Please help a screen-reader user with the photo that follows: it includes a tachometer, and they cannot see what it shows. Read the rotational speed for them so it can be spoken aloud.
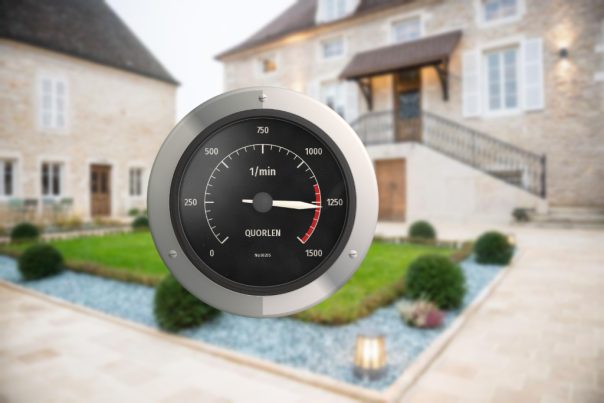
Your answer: 1275 rpm
